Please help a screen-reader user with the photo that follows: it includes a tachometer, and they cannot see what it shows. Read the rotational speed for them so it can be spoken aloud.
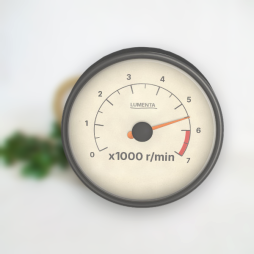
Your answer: 5500 rpm
